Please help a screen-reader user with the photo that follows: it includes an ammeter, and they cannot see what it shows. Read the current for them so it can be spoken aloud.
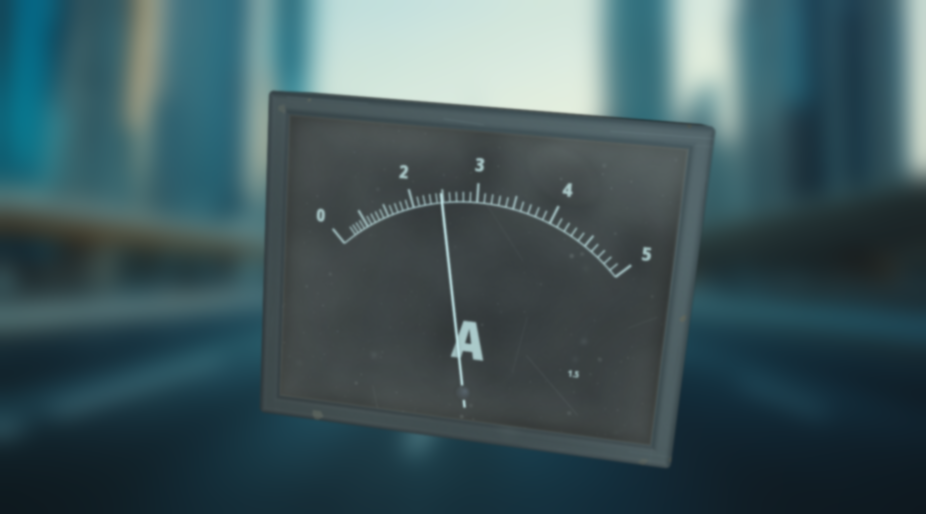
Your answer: 2.5 A
